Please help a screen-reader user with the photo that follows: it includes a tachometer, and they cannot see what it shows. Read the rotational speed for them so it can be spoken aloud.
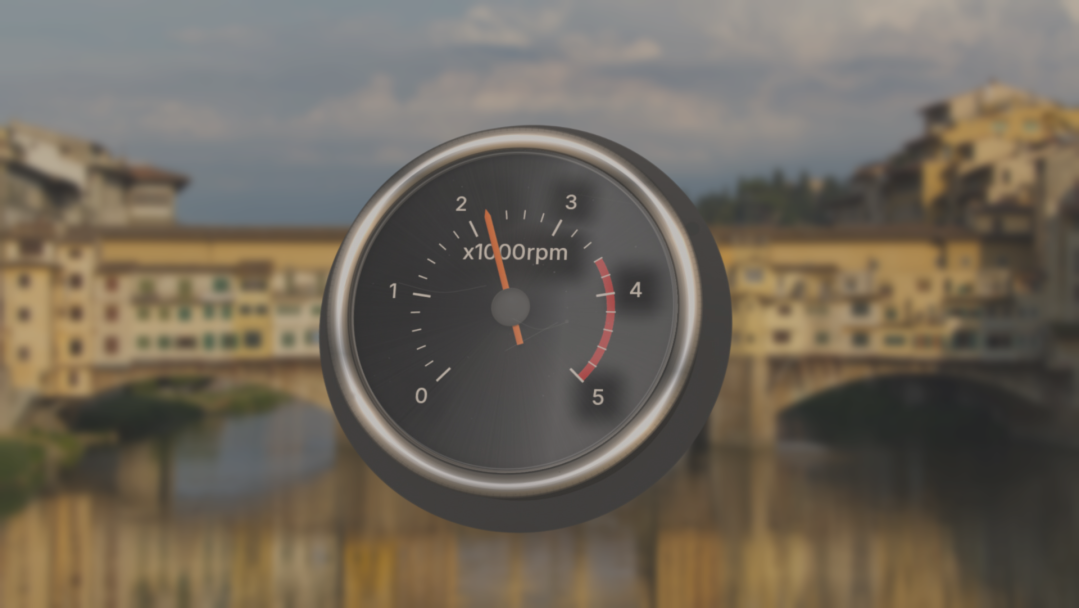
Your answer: 2200 rpm
